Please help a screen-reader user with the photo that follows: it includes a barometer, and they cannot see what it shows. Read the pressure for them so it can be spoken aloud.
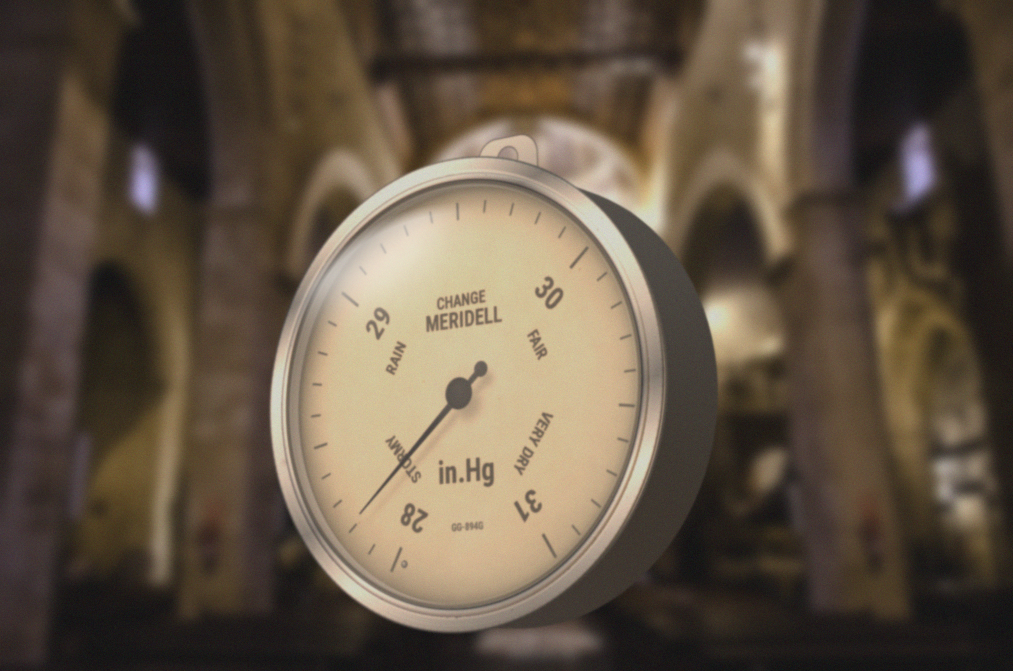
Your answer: 28.2 inHg
